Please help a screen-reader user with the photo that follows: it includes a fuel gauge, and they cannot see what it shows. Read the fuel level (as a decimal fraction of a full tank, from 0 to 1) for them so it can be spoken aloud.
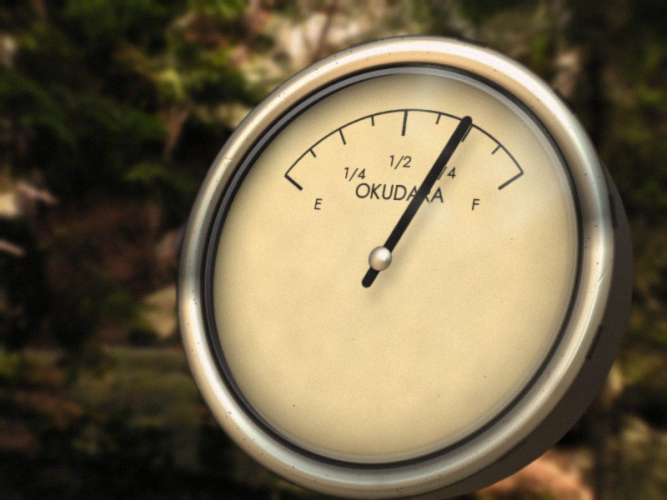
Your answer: 0.75
